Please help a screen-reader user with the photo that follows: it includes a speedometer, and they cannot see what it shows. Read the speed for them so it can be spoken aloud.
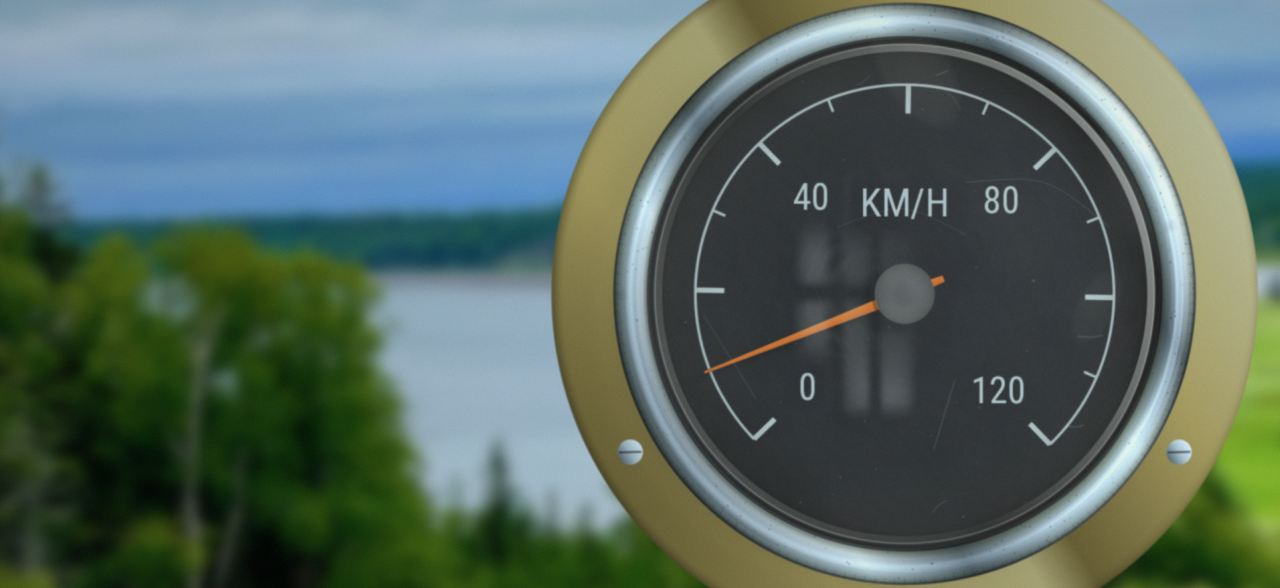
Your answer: 10 km/h
